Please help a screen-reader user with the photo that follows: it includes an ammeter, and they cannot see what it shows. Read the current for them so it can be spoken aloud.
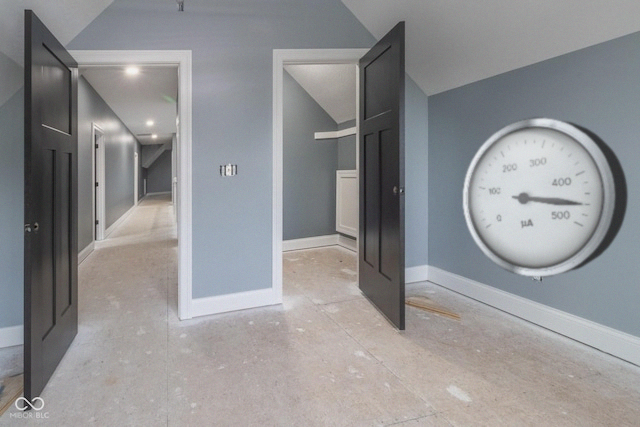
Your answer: 460 µA
